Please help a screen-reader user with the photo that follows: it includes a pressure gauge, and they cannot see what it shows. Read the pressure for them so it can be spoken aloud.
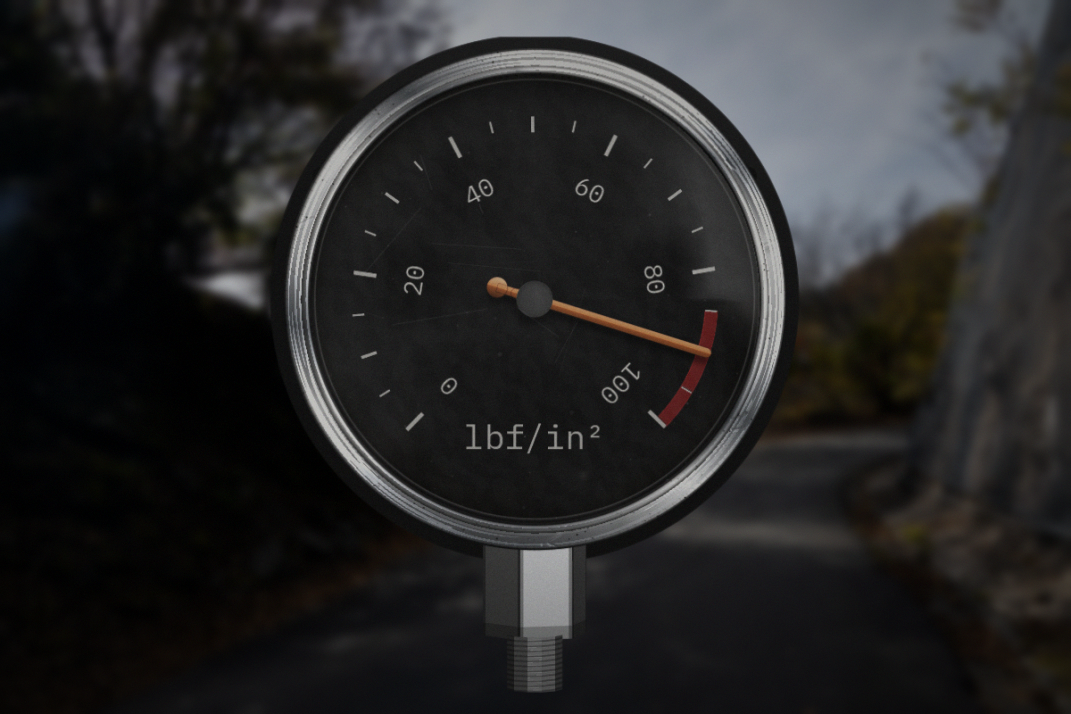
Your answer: 90 psi
